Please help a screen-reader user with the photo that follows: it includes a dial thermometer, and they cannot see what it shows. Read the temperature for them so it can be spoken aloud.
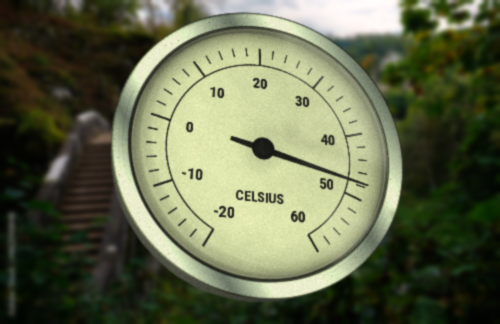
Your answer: 48 °C
